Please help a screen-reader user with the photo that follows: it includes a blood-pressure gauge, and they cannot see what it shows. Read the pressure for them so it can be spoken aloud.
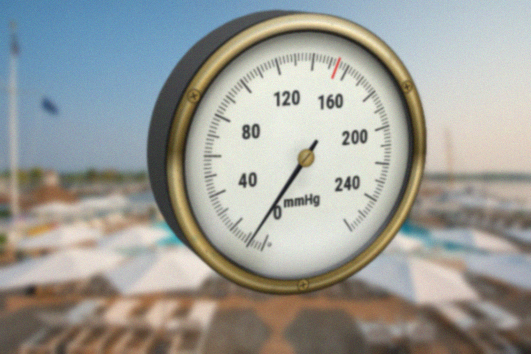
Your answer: 10 mmHg
